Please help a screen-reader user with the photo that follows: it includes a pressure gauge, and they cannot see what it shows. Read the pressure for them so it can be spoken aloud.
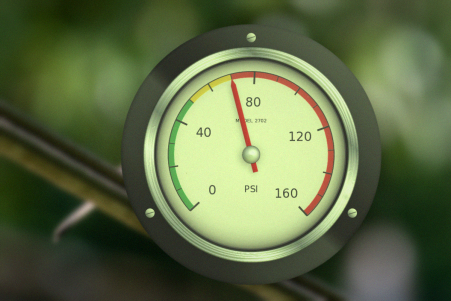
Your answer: 70 psi
